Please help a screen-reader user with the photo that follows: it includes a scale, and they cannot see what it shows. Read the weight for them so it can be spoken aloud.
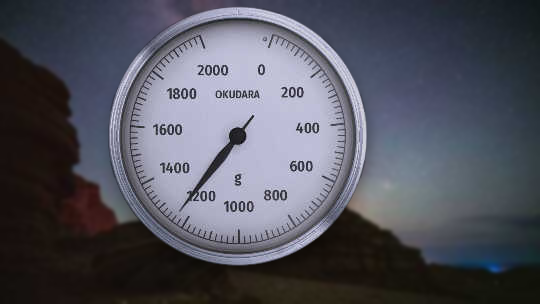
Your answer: 1240 g
